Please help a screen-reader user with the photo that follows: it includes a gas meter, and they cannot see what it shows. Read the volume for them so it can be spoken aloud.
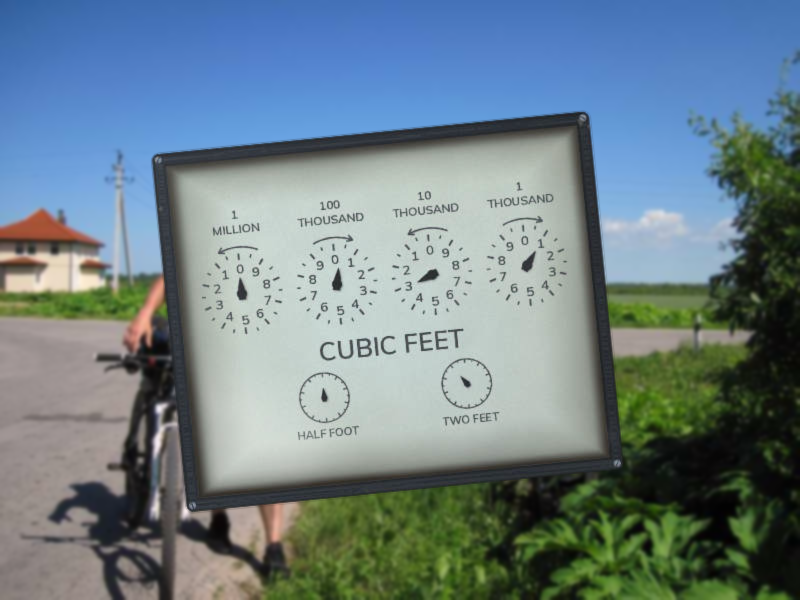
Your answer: 3100 ft³
